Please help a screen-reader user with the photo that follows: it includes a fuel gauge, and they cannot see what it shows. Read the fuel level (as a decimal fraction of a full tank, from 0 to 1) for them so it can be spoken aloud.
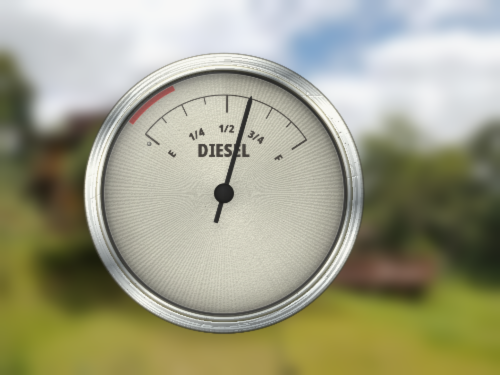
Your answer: 0.625
